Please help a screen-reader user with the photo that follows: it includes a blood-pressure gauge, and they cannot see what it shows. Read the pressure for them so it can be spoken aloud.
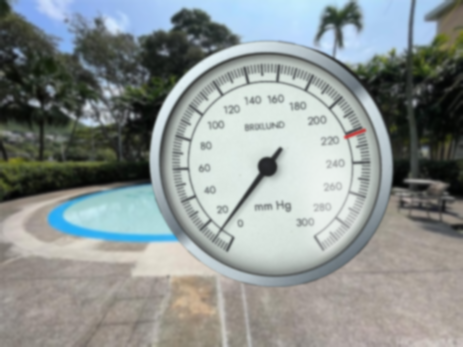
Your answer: 10 mmHg
